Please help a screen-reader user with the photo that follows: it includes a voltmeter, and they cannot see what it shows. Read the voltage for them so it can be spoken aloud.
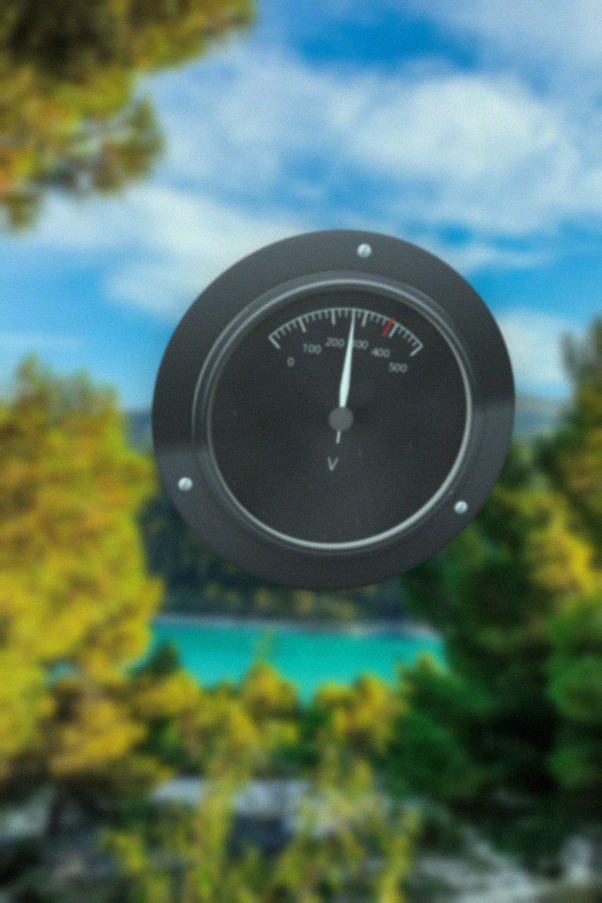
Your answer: 260 V
